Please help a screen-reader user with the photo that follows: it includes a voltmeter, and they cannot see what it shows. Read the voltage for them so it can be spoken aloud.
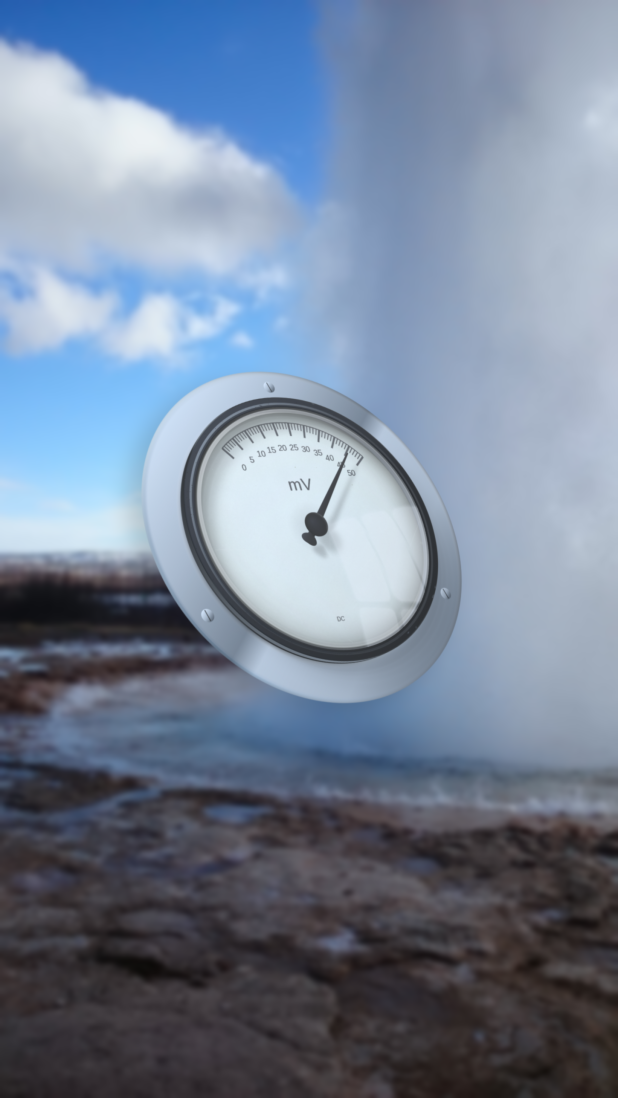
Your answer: 45 mV
